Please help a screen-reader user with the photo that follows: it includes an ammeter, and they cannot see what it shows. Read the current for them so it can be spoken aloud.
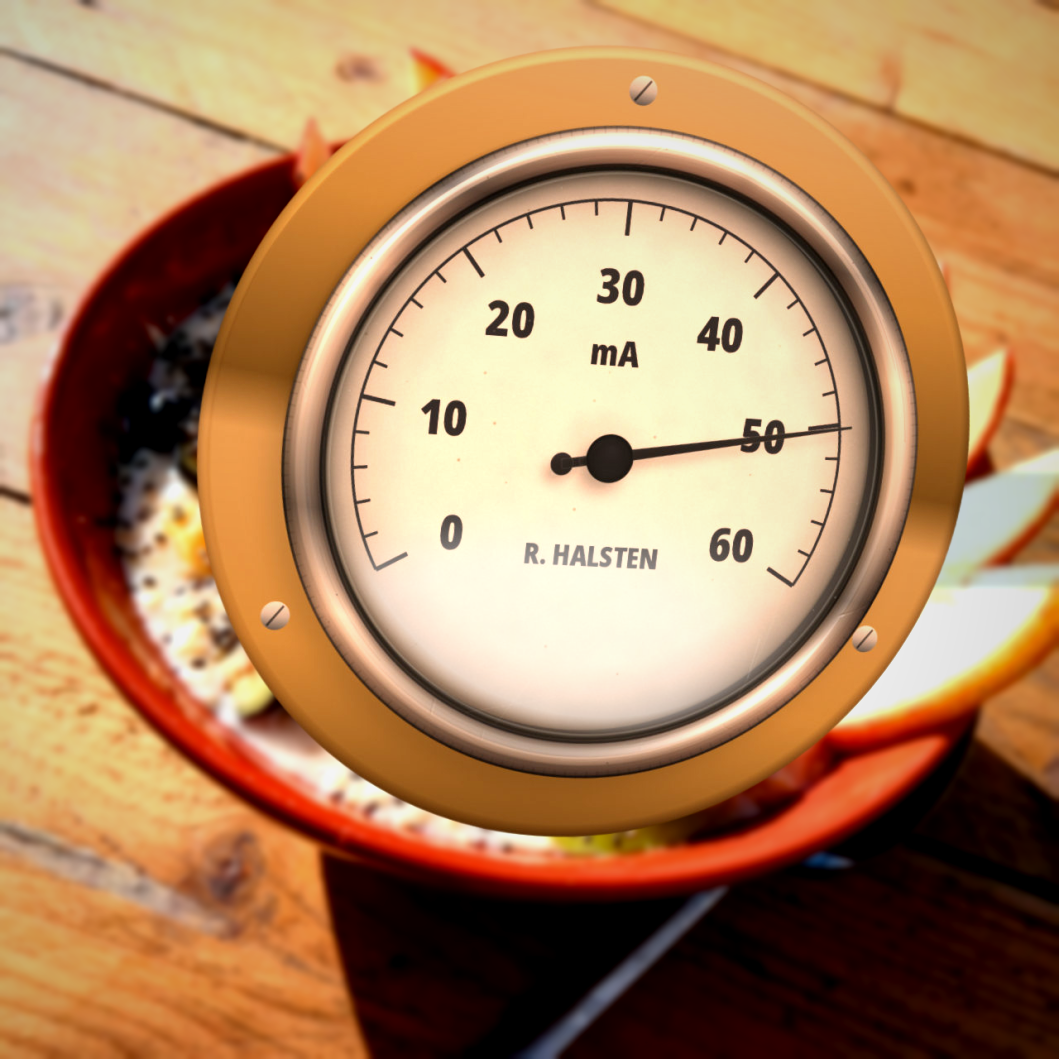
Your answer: 50 mA
